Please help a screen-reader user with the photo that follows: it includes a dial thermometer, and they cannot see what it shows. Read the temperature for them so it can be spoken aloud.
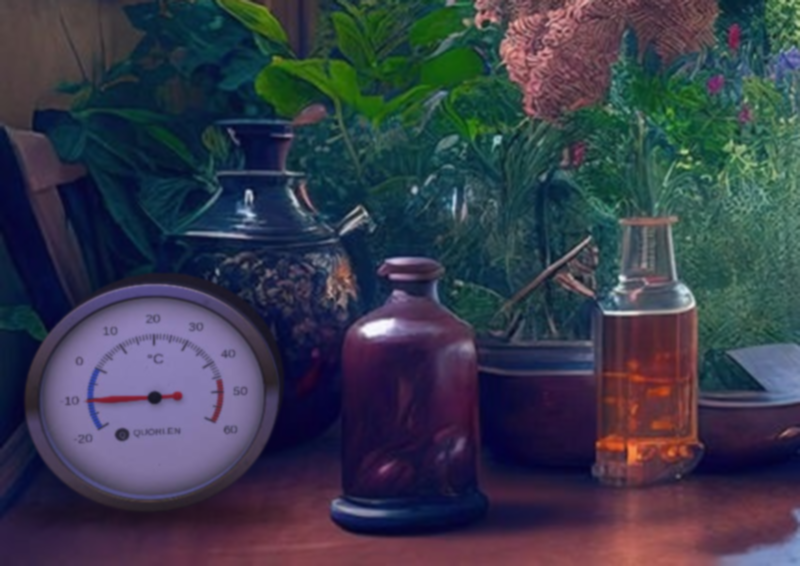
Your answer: -10 °C
